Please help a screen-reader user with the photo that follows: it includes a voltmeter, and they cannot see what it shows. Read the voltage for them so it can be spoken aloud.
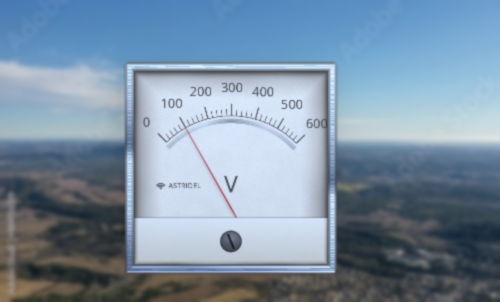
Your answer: 100 V
